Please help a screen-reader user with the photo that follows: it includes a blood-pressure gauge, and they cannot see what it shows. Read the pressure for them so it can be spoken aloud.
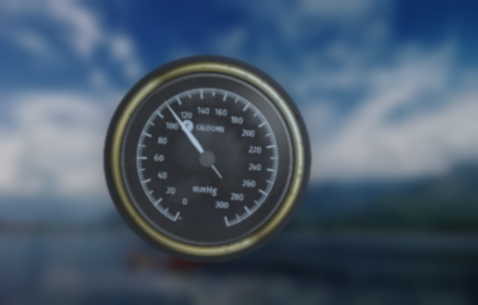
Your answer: 110 mmHg
